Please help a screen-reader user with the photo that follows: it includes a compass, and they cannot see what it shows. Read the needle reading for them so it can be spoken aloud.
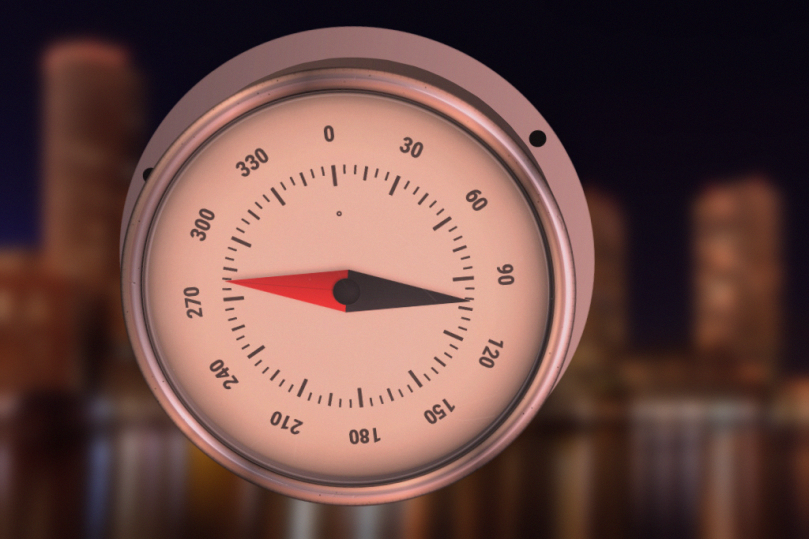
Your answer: 280 °
